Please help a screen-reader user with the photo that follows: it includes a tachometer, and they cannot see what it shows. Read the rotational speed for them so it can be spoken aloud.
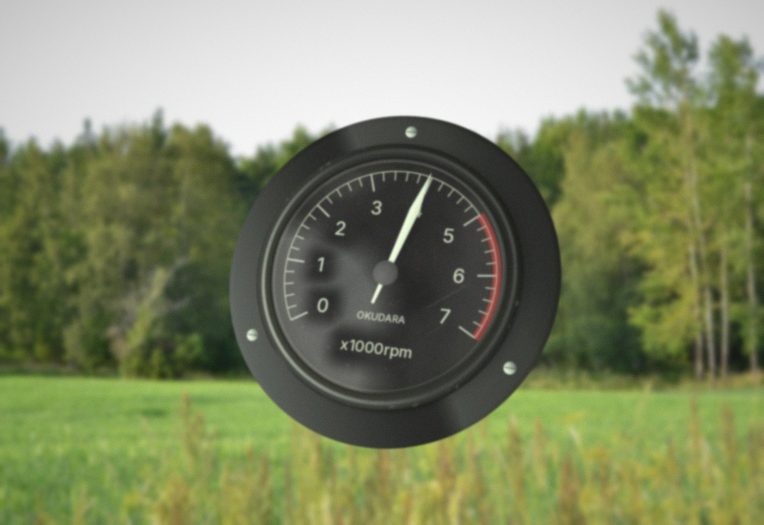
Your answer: 4000 rpm
